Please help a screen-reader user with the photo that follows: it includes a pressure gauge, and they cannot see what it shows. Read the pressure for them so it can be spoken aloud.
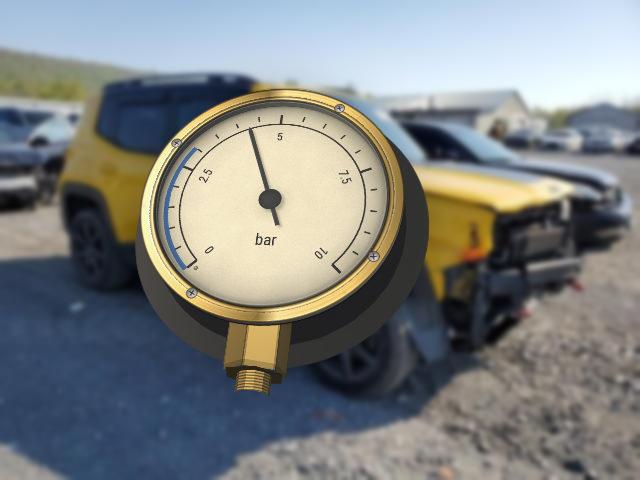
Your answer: 4.25 bar
